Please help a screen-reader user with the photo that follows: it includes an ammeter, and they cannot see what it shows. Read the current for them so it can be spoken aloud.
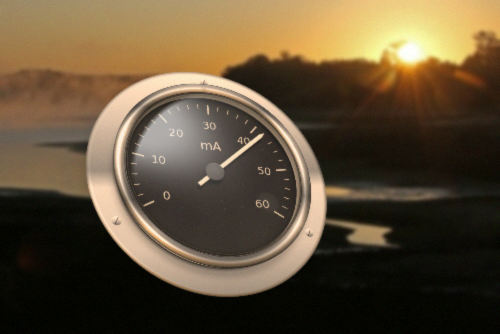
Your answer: 42 mA
